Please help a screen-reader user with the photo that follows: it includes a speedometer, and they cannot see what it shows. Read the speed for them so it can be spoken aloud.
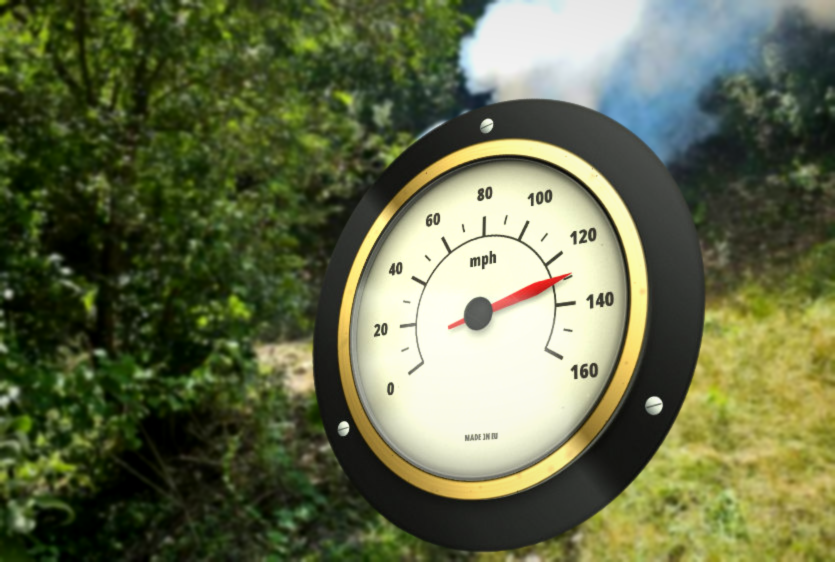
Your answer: 130 mph
